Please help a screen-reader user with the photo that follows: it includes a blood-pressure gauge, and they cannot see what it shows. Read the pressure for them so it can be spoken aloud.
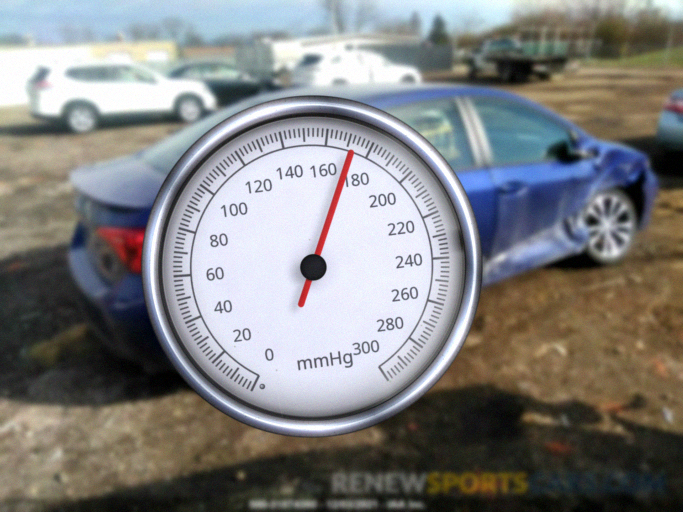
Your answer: 172 mmHg
